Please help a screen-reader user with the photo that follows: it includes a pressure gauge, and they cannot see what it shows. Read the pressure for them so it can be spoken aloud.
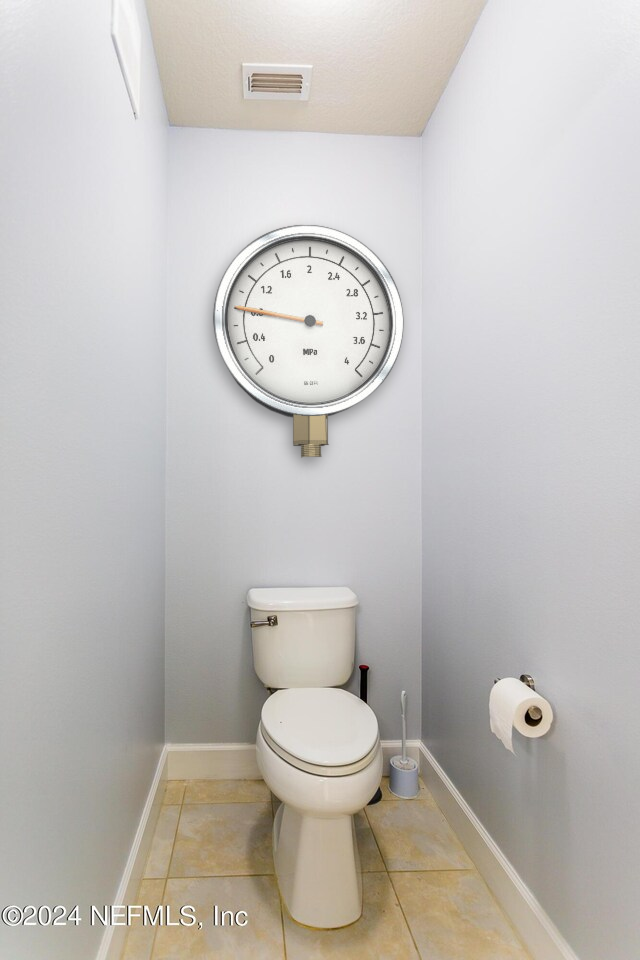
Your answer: 0.8 MPa
